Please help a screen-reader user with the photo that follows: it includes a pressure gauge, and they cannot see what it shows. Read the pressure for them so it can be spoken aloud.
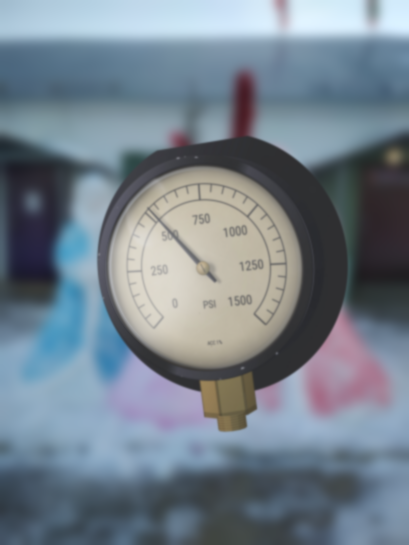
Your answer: 525 psi
